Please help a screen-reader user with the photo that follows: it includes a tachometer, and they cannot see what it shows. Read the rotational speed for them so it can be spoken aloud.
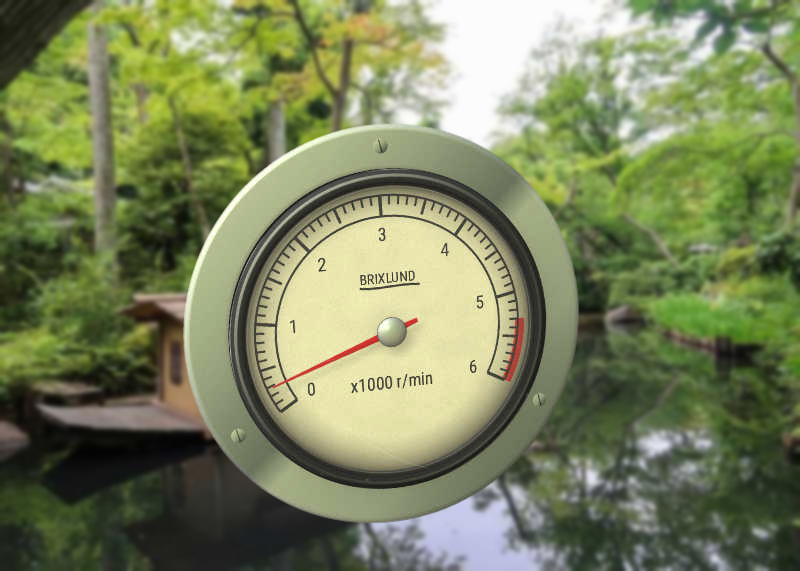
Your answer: 300 rpm
